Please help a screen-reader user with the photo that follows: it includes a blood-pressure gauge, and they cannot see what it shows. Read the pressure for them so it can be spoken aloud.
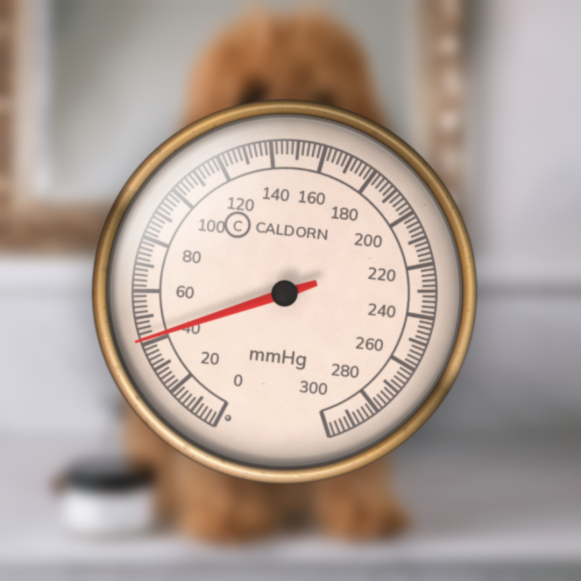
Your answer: 42 mmHg
